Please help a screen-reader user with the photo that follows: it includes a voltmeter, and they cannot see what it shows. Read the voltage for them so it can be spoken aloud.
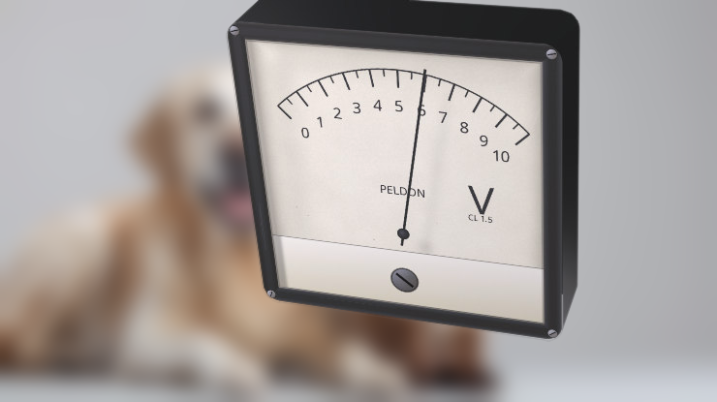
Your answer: 6 V
